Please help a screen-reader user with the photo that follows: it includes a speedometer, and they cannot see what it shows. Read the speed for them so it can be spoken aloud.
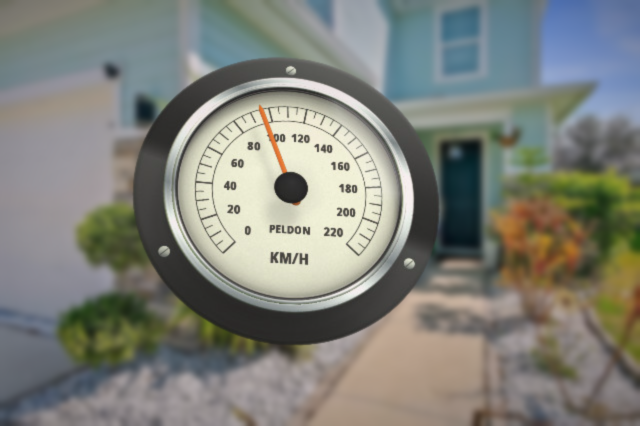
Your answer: 95 km/h
